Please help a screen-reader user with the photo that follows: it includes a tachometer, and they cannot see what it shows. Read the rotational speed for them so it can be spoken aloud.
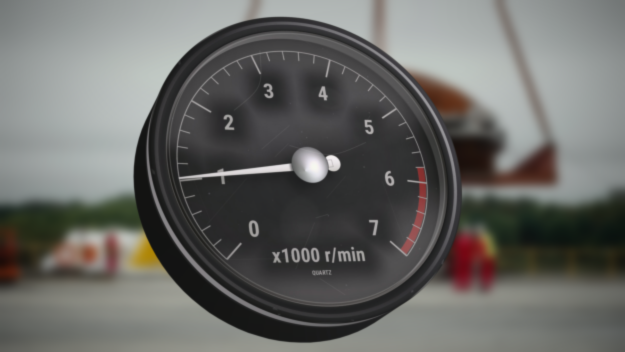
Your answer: 1000 rpm
